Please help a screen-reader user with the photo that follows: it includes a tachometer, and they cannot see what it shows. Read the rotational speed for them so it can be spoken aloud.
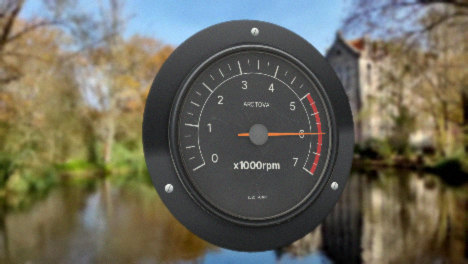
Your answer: 6000 rpm
